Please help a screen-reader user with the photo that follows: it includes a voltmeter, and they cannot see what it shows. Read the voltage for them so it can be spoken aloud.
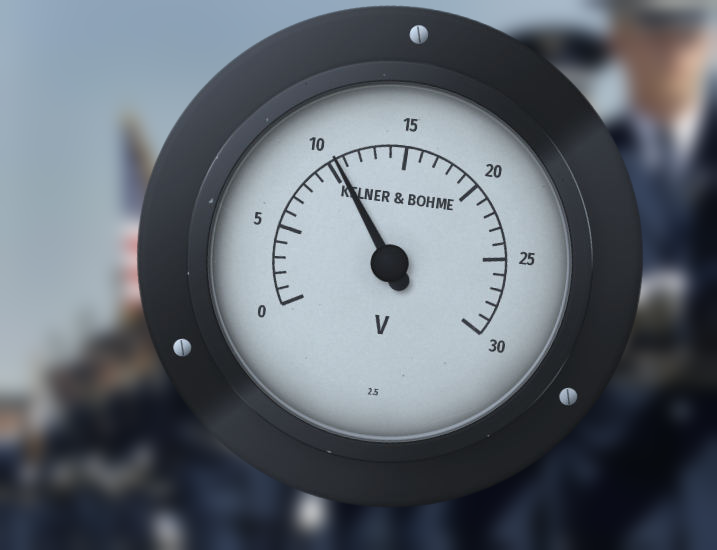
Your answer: 10.5 V
